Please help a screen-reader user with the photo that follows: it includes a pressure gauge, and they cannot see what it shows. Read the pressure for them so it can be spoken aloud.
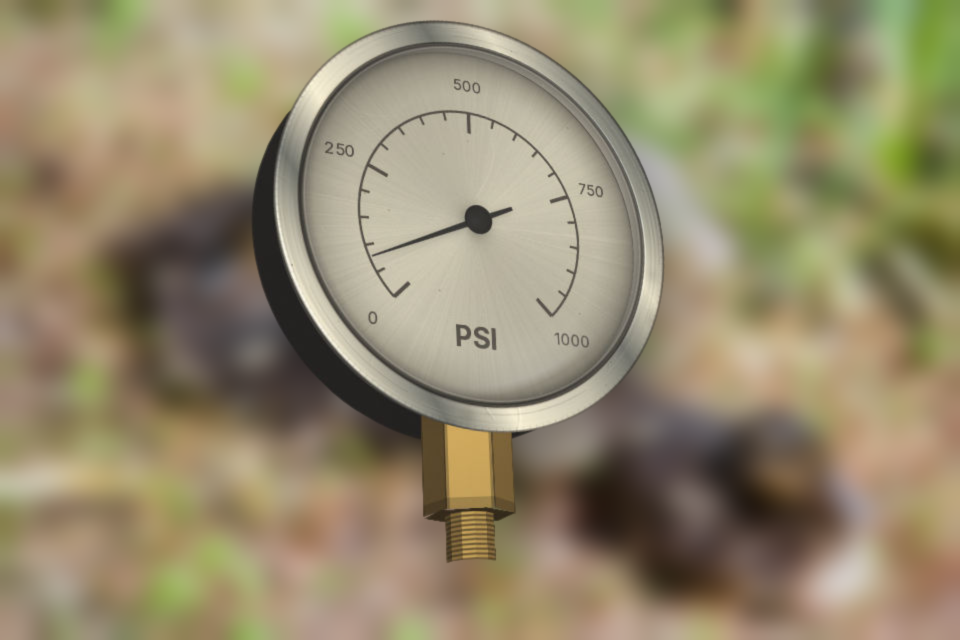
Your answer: 75 psi
